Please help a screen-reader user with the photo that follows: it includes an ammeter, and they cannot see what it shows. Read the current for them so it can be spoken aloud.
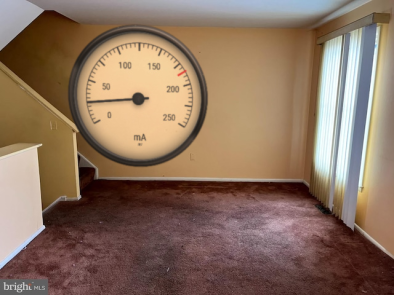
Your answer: 25 mA
